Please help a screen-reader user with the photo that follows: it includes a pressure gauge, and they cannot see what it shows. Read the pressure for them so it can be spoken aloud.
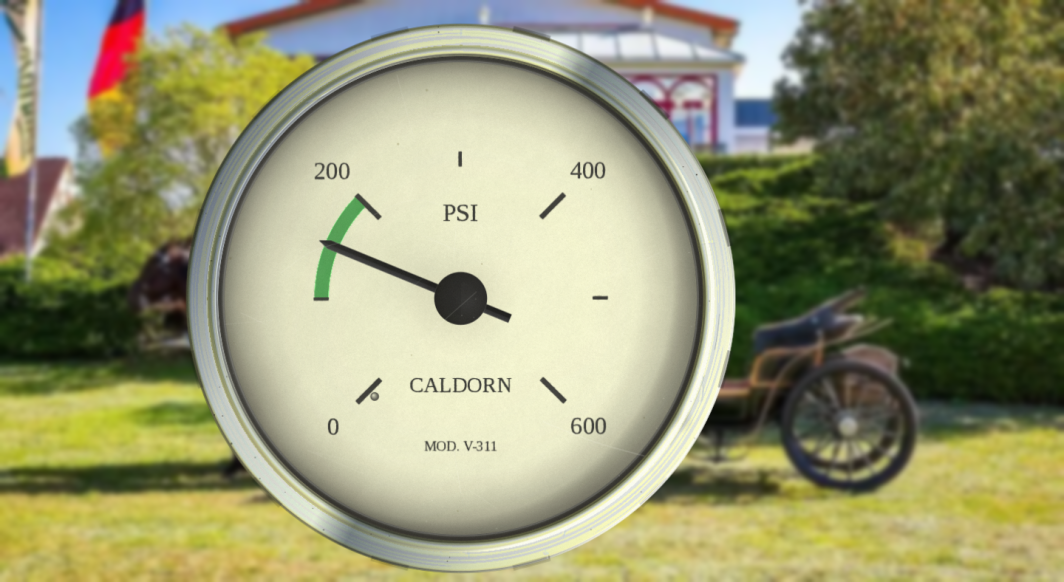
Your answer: 150 psi
